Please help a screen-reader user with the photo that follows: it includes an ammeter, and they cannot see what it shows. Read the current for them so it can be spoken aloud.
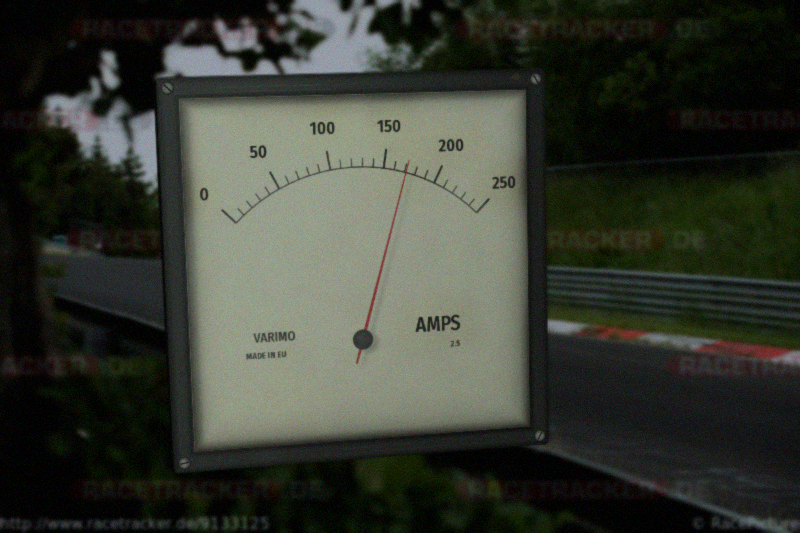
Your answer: 170 A
